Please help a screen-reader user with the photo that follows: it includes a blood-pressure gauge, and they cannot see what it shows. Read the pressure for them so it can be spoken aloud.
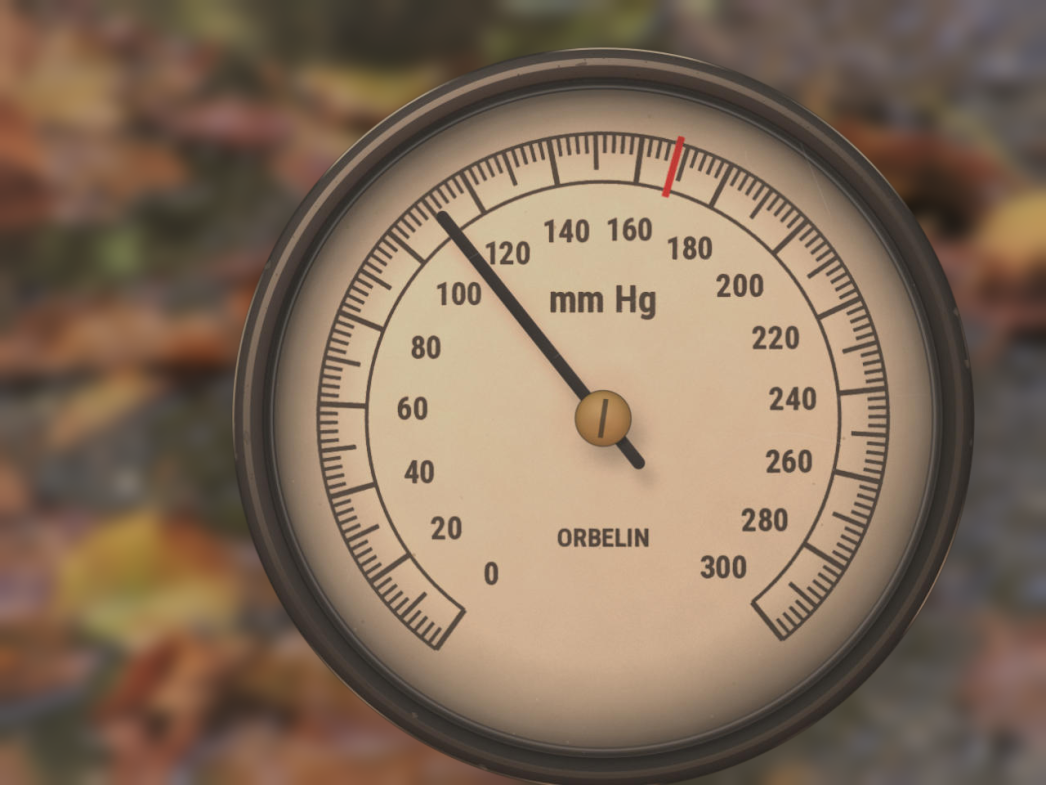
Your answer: 111 mmHg
